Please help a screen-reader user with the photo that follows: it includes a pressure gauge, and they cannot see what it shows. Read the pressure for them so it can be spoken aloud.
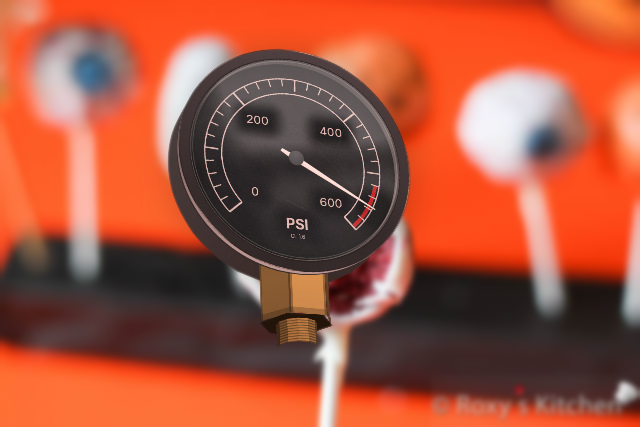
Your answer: 560 psi
